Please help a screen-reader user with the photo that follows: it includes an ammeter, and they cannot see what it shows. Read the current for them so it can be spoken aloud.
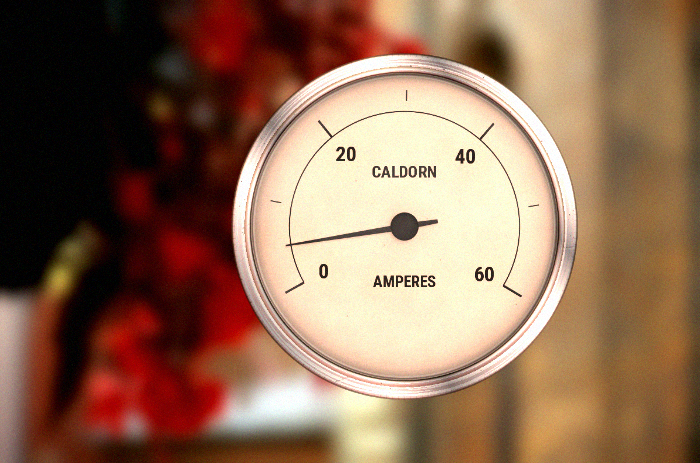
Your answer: 5 A
